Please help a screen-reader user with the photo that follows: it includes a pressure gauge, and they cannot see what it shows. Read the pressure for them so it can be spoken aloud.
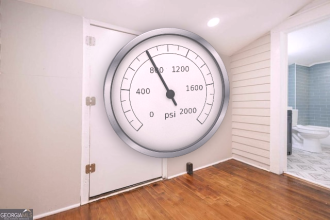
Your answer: 800 psi
